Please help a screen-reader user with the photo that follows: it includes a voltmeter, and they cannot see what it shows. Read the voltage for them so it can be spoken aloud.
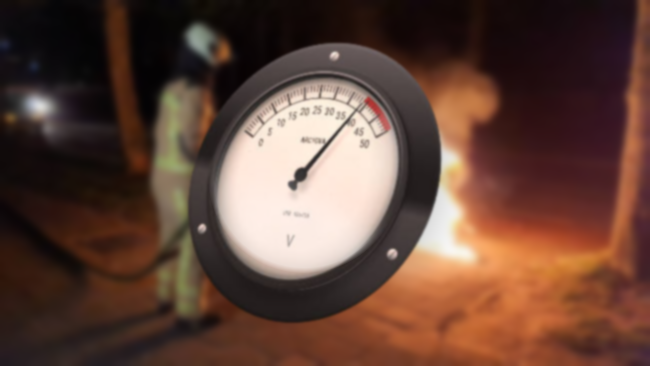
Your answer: 40 V
